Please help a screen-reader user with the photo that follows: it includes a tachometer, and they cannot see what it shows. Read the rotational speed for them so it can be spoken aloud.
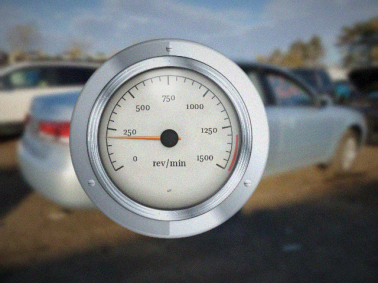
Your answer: 200 rpm
